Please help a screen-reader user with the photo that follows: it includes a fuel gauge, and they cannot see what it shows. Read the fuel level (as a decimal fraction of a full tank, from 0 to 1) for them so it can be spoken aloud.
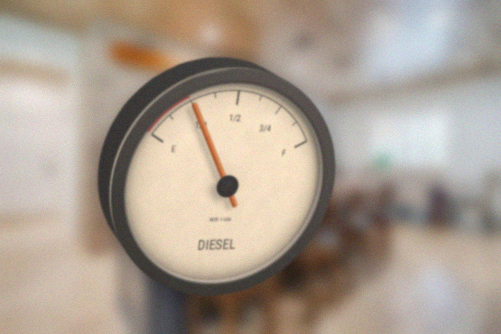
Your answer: 0.25
